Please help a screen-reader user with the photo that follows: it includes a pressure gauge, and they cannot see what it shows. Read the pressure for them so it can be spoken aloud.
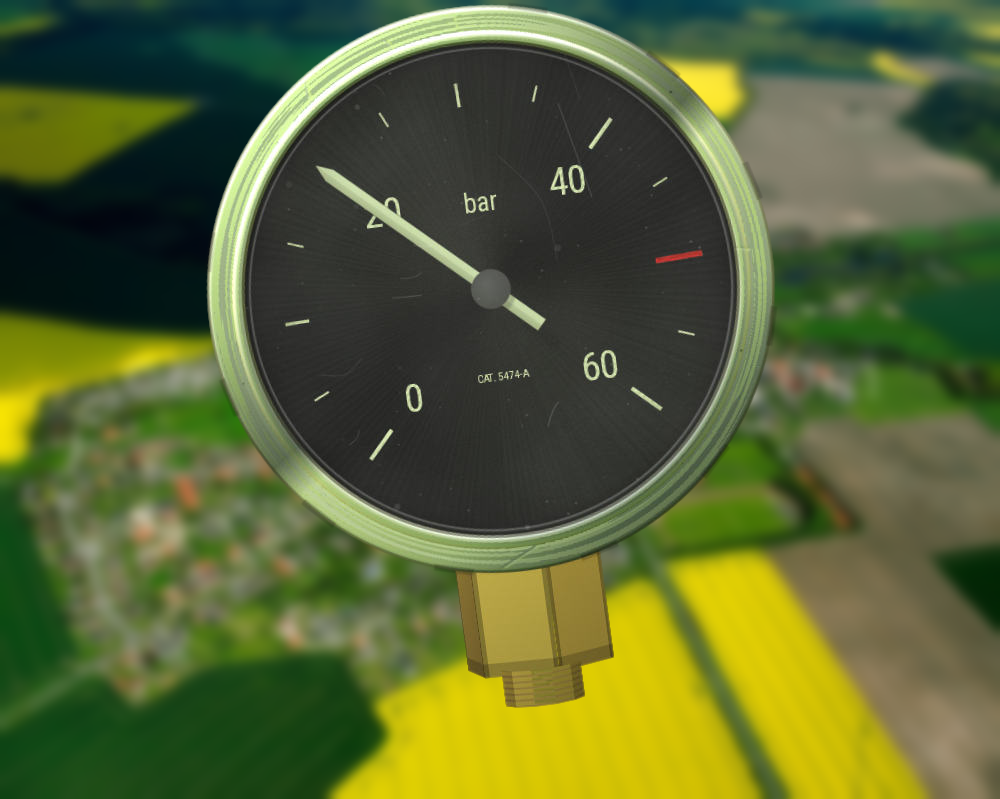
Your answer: 20 bar
